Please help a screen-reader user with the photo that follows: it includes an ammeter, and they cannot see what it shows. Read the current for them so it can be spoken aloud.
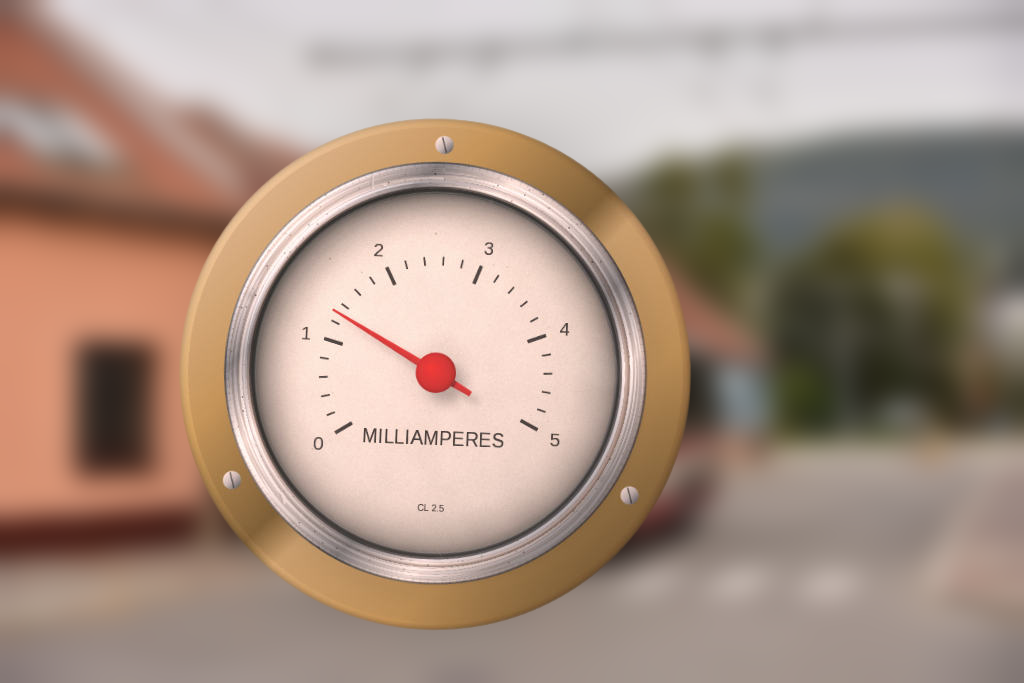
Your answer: 1.3 mA
